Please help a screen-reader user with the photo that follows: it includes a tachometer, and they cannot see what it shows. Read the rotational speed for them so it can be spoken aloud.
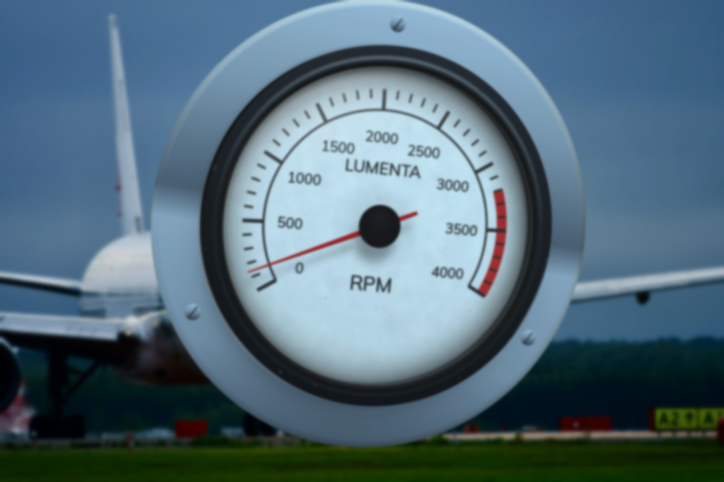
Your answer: 150 rpm
